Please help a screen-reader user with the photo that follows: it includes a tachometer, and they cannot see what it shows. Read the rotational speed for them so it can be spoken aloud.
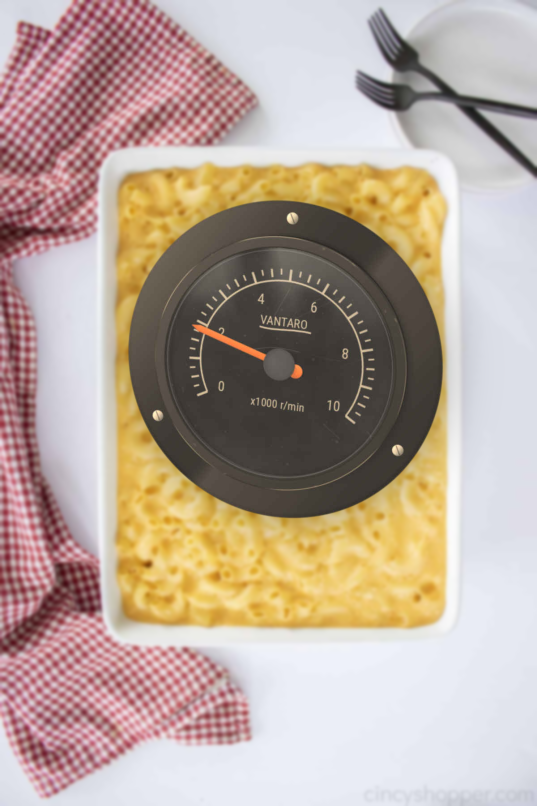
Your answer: 1875 rpm
